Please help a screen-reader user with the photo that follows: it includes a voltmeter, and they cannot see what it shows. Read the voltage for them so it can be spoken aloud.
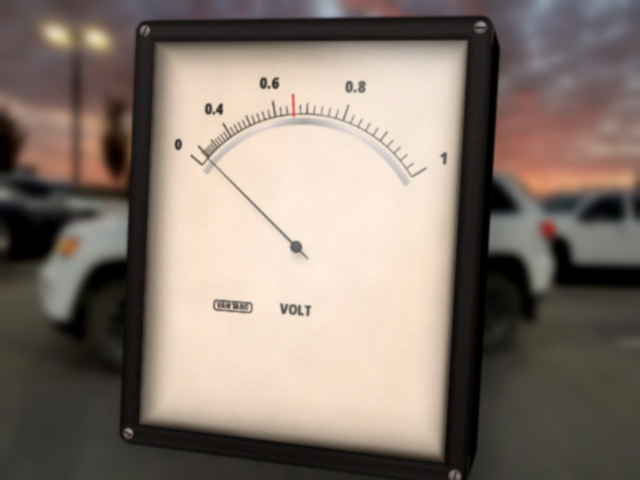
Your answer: 0.2 V
